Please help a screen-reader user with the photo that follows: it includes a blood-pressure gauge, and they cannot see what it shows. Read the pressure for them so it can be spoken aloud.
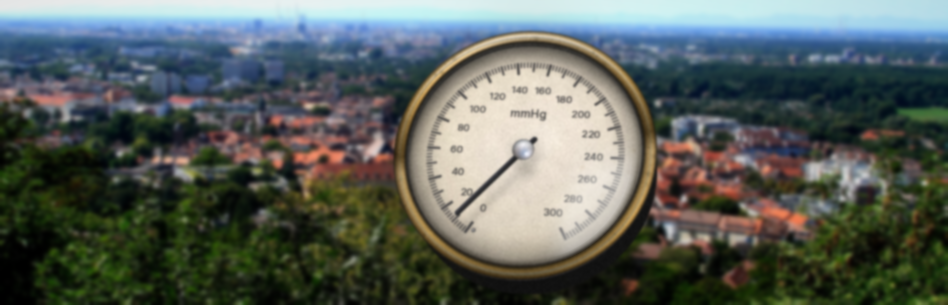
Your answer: 10 mmHg
